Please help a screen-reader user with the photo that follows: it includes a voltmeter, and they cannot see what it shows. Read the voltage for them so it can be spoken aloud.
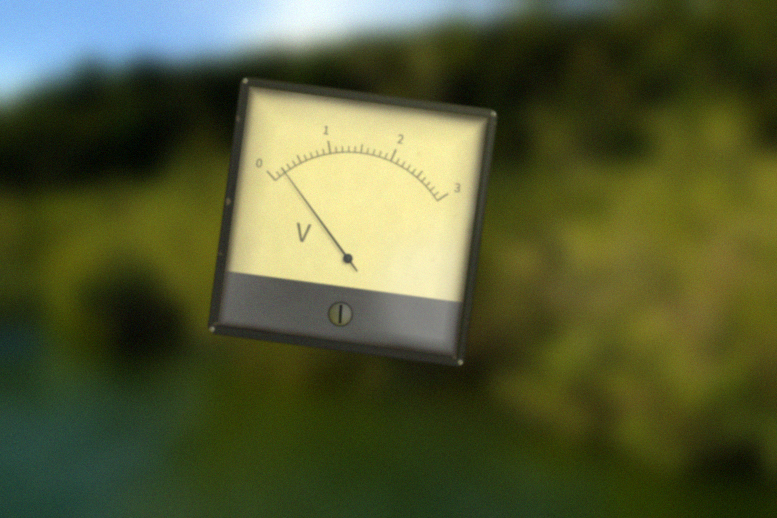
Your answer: 0.2 V
